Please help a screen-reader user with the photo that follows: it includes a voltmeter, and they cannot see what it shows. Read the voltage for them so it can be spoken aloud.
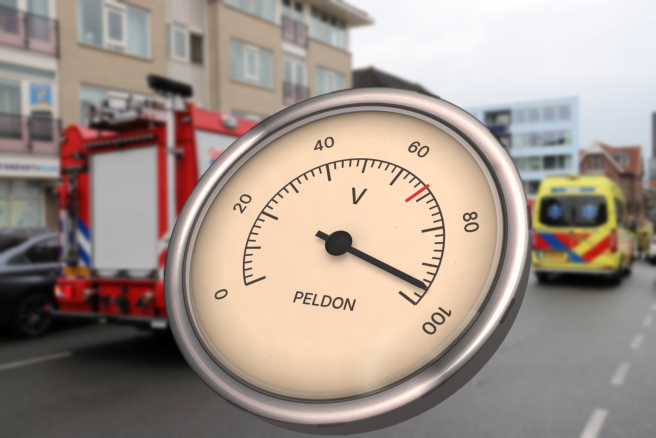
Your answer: 96 V
